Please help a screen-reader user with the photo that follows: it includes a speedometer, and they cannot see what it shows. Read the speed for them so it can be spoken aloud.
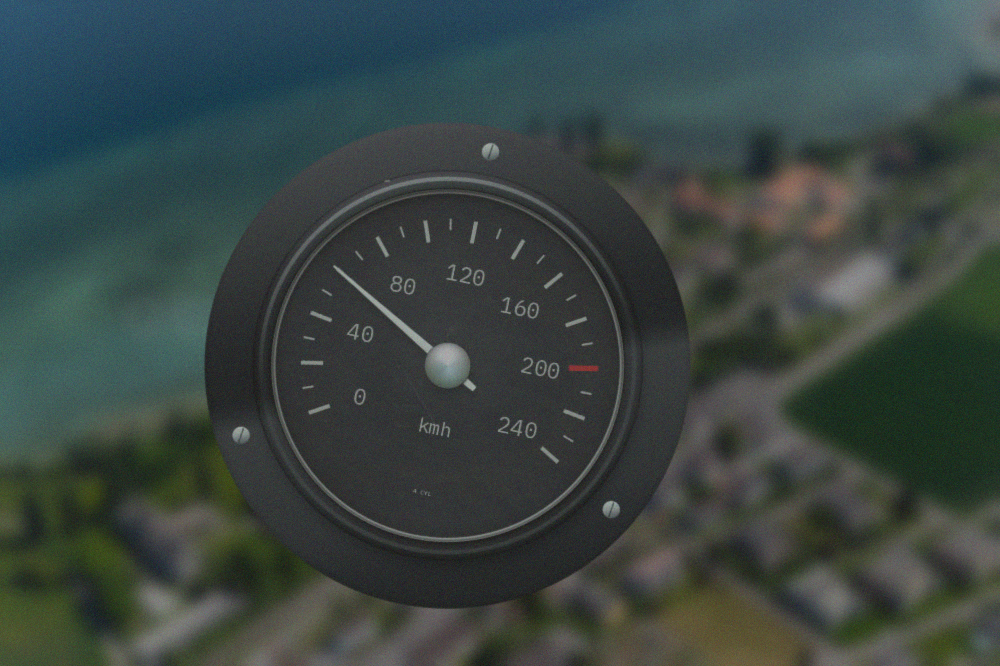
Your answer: 60 km/h
